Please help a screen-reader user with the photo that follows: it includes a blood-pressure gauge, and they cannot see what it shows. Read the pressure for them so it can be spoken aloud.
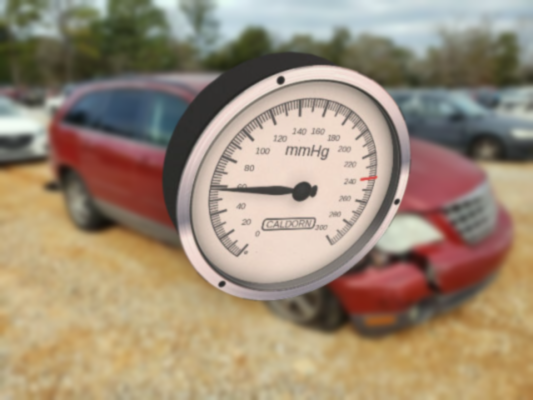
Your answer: 60 mmHg
